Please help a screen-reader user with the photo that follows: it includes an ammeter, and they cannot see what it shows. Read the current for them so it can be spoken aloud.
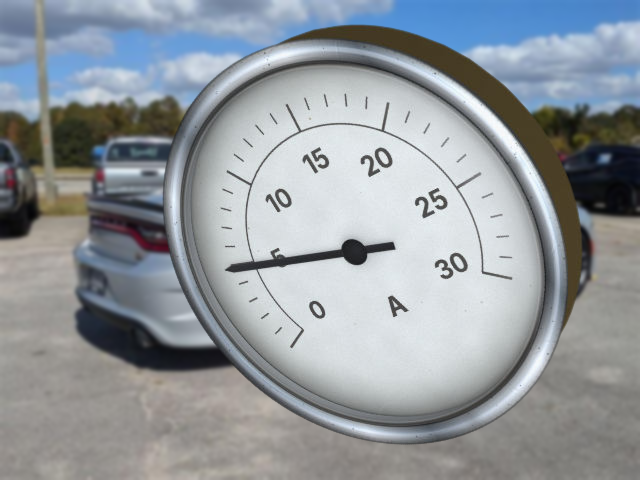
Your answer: 5 A
